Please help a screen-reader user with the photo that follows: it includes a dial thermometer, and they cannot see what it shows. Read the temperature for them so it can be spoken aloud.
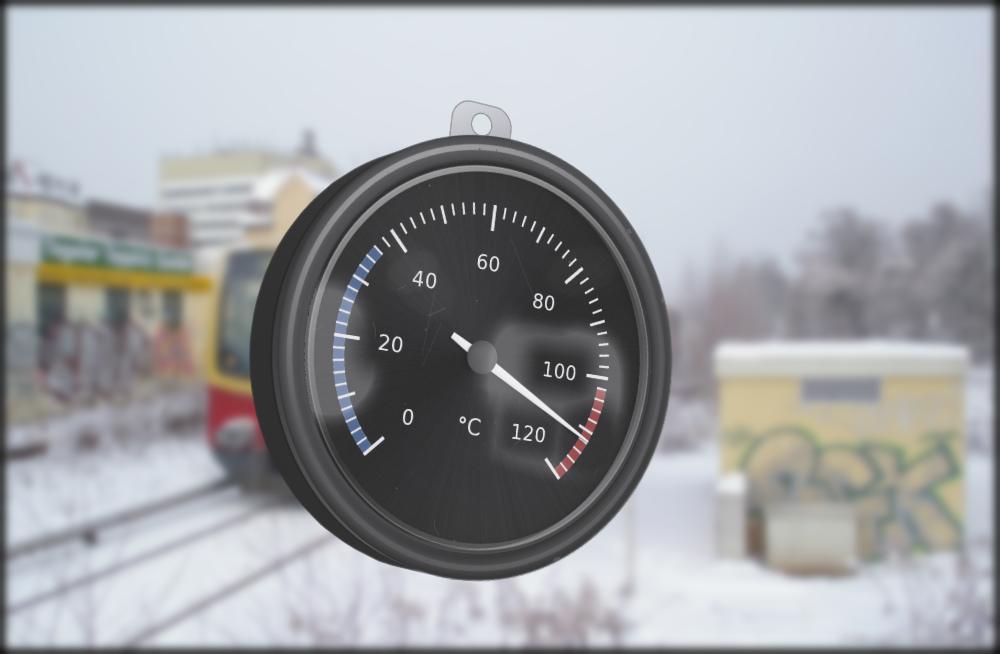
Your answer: 112 °C
